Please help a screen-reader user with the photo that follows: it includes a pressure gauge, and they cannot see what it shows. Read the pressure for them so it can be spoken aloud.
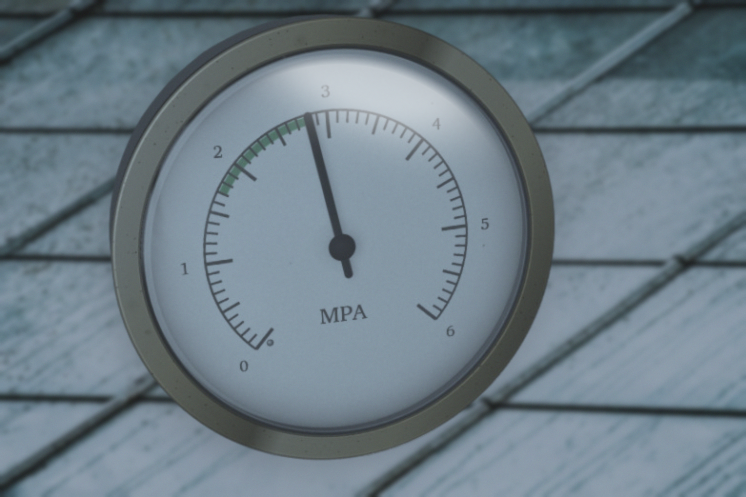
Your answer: 2.8 MPa
